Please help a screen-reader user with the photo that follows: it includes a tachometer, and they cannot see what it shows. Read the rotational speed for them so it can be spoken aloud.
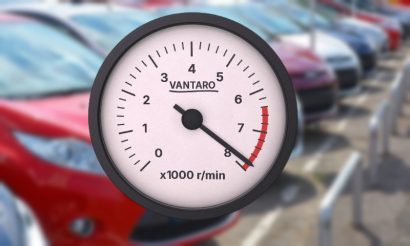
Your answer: 7800 rpm
